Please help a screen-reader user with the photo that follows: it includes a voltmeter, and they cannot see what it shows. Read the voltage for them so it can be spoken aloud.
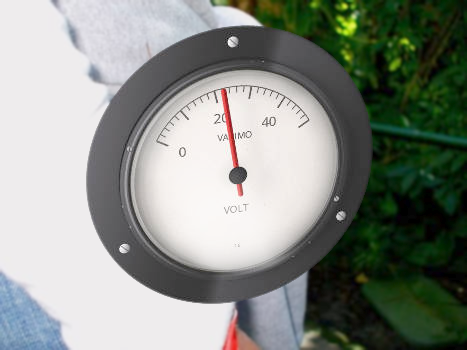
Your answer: 22 V
